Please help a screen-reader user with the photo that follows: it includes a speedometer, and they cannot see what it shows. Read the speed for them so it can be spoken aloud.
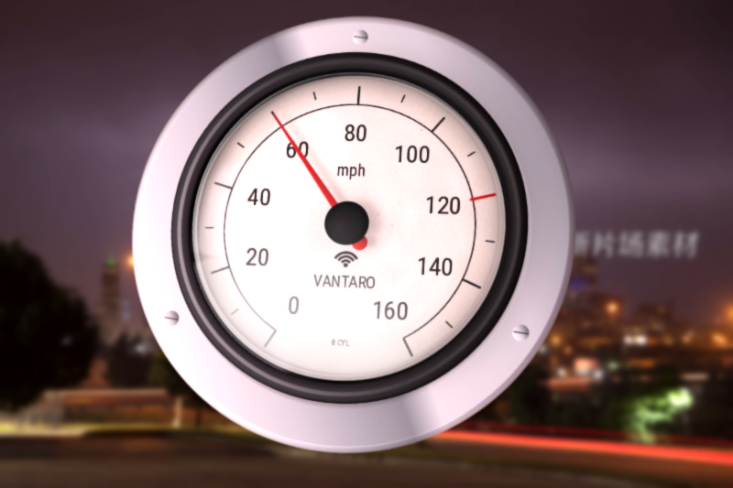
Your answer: 60 mph
